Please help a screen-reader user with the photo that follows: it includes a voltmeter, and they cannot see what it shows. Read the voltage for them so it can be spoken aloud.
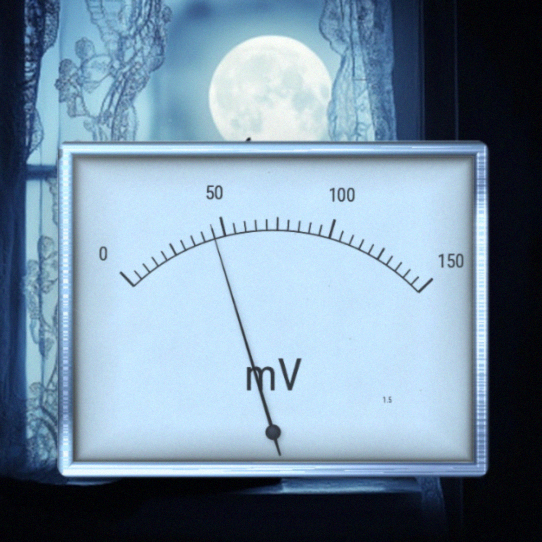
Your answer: 45 mV
